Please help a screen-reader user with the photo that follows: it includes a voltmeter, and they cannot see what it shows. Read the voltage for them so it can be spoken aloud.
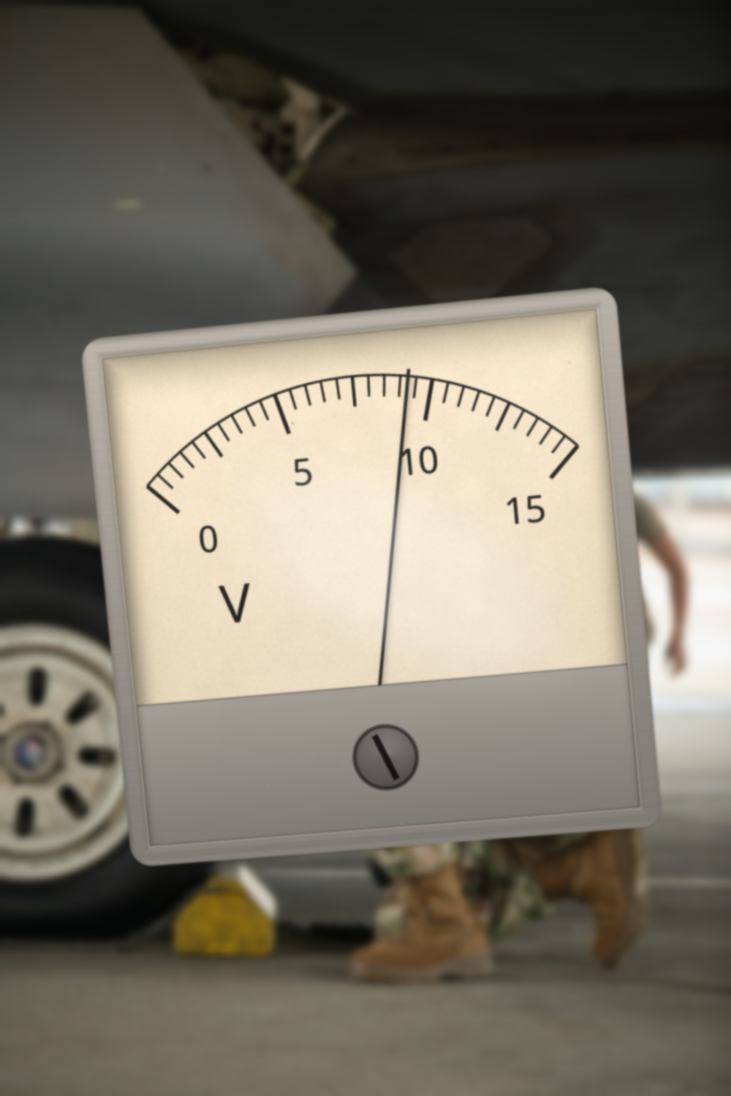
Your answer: 9.25 V
